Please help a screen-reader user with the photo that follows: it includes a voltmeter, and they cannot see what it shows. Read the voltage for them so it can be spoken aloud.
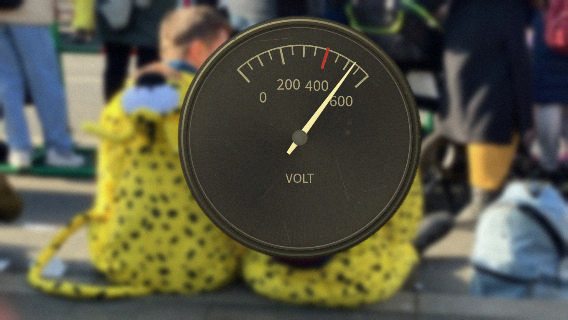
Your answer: 525 V
